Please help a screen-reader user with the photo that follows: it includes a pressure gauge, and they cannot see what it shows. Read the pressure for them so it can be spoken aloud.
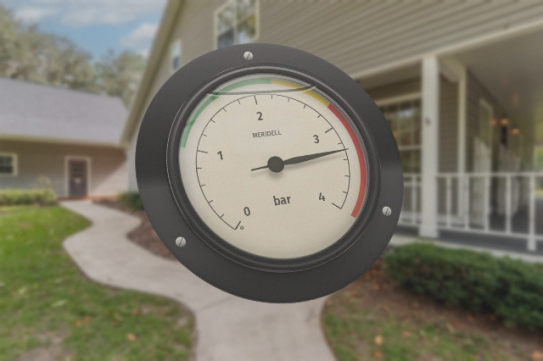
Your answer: 3.3 bar
